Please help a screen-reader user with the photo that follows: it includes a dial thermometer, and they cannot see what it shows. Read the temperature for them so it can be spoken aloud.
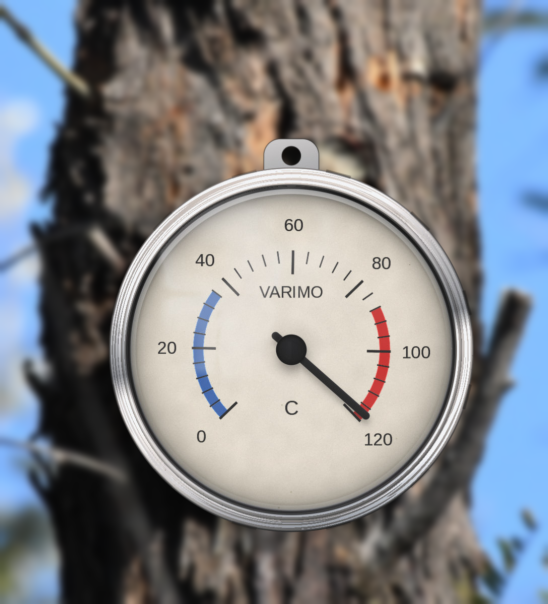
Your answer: 118 °C
